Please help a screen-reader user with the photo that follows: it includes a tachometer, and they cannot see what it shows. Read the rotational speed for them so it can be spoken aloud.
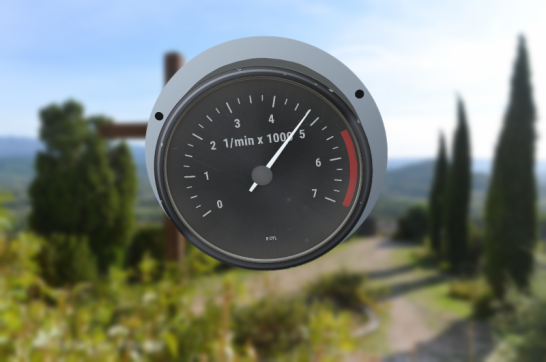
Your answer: 4750 rpm
